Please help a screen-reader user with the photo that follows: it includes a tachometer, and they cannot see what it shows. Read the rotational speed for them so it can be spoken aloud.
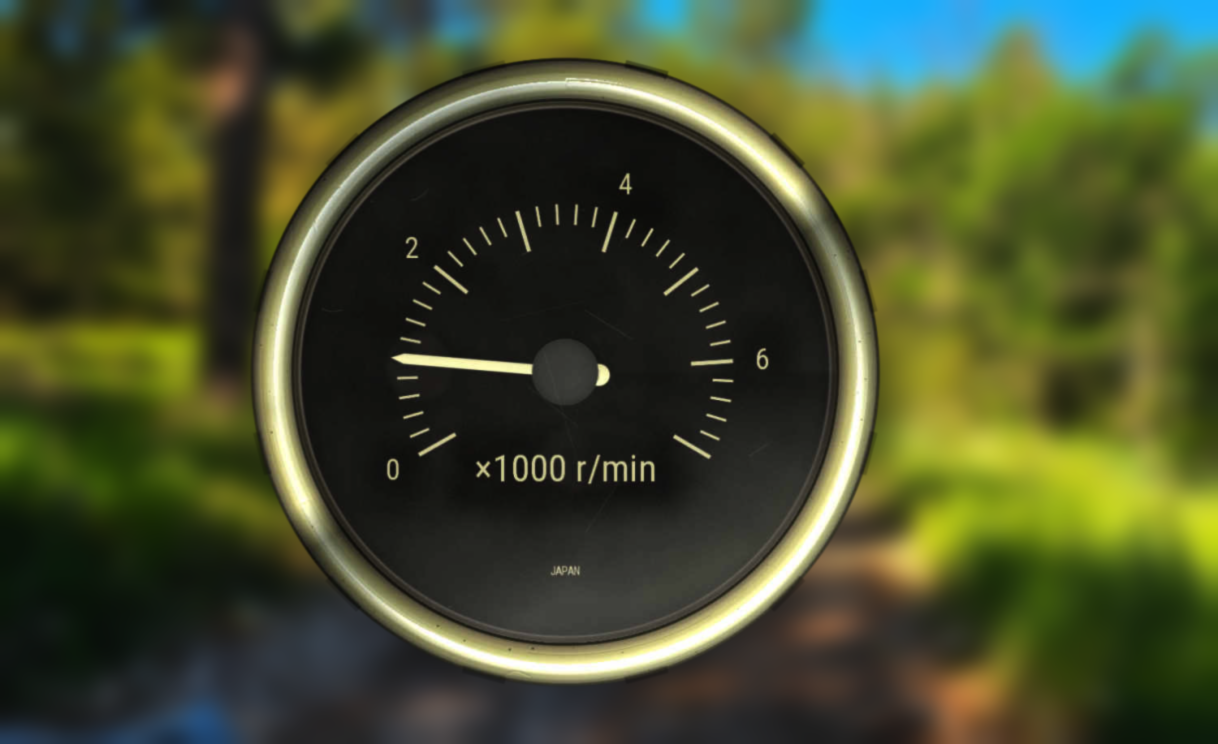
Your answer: 1000 rpm
